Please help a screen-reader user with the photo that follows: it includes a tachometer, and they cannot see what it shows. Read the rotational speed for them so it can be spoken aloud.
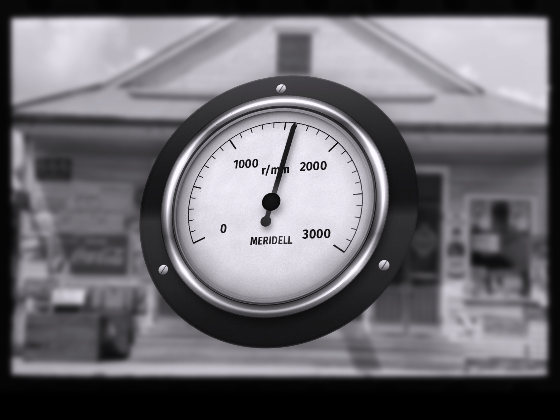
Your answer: 1600 rpm
